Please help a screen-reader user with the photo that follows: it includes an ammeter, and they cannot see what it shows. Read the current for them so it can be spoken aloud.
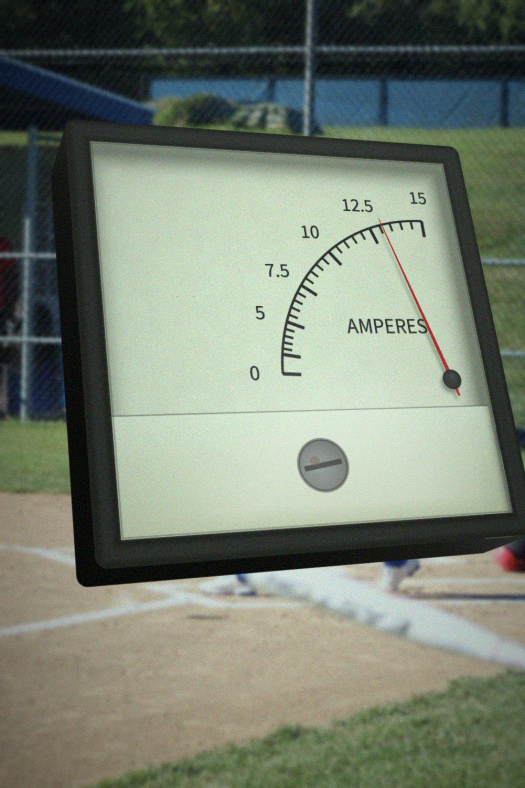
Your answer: 13 A
